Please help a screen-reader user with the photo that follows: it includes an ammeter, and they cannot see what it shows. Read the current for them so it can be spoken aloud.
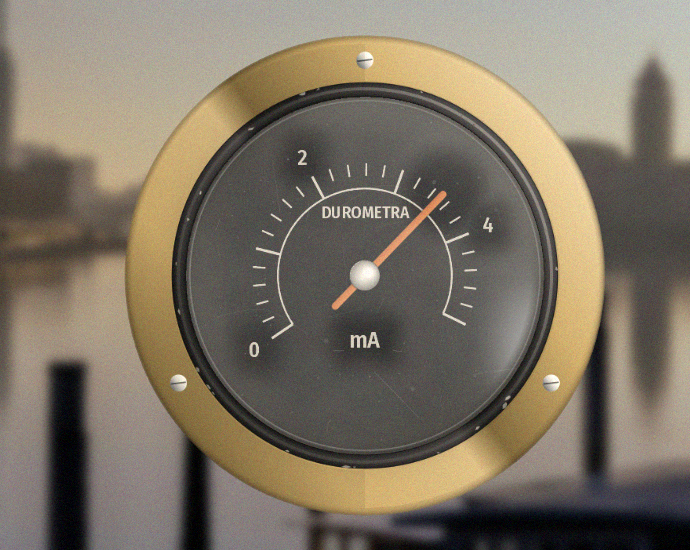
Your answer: 3.5 mA
